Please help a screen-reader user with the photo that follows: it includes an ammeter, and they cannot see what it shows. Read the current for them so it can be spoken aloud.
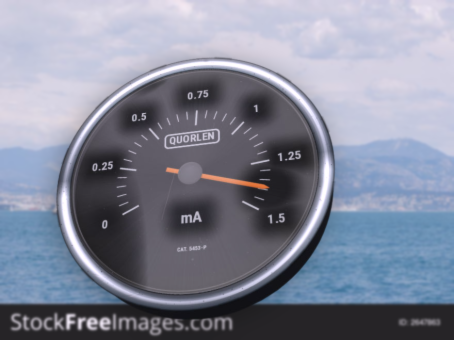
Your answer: 1.4 mA
